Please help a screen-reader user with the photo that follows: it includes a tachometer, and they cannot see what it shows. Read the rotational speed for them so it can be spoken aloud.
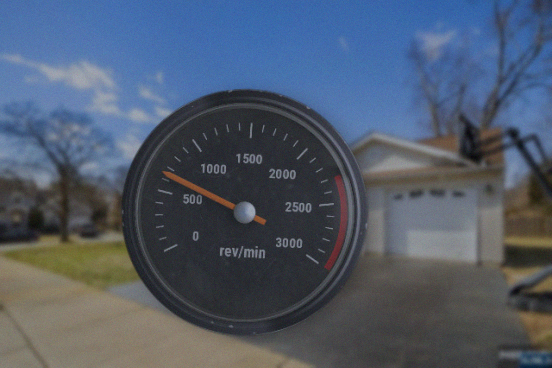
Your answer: 650 rpm
